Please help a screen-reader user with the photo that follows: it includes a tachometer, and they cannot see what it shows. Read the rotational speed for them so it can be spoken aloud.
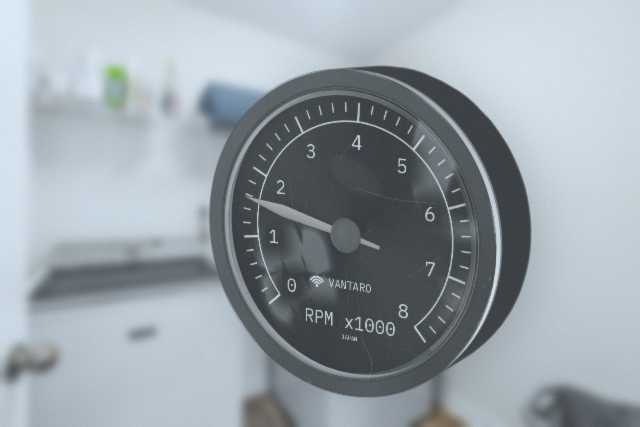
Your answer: 1600 rpm
